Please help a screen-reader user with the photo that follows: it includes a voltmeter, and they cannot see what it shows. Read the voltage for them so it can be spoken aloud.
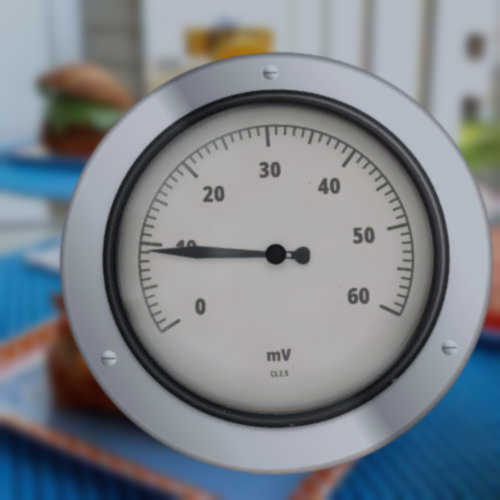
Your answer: 9 mV
